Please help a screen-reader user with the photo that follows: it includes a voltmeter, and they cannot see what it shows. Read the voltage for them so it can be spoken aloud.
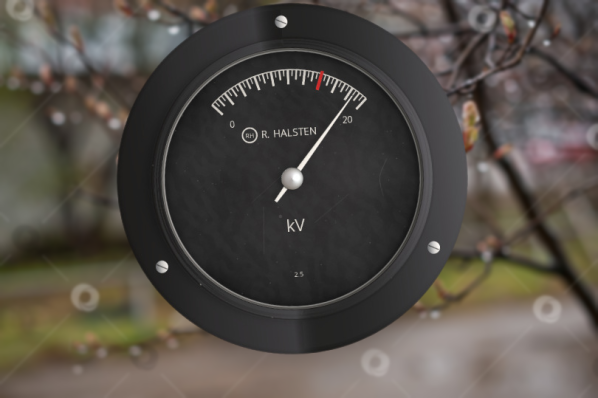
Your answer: 18.5 kV
